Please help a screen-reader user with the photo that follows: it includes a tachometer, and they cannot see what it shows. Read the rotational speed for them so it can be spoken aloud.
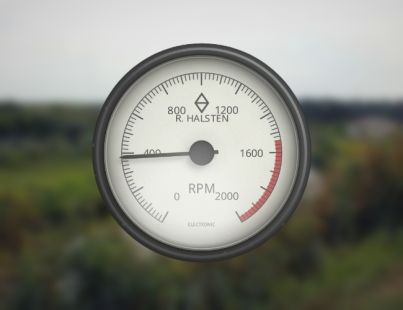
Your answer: 380 rpm
